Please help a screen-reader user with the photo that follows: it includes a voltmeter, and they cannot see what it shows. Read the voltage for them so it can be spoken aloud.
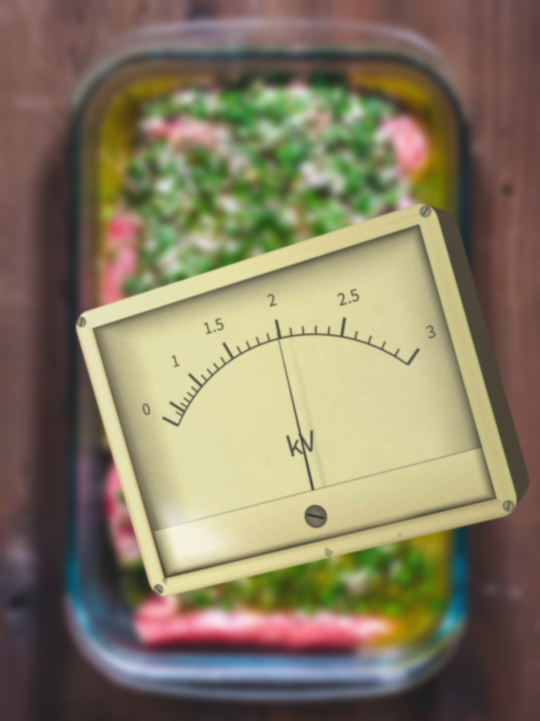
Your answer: 2 kV
